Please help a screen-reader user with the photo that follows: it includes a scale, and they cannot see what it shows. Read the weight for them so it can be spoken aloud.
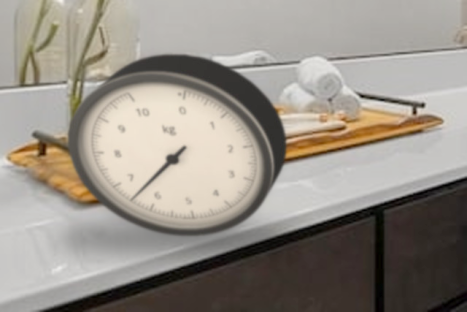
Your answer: 6.5 kg
